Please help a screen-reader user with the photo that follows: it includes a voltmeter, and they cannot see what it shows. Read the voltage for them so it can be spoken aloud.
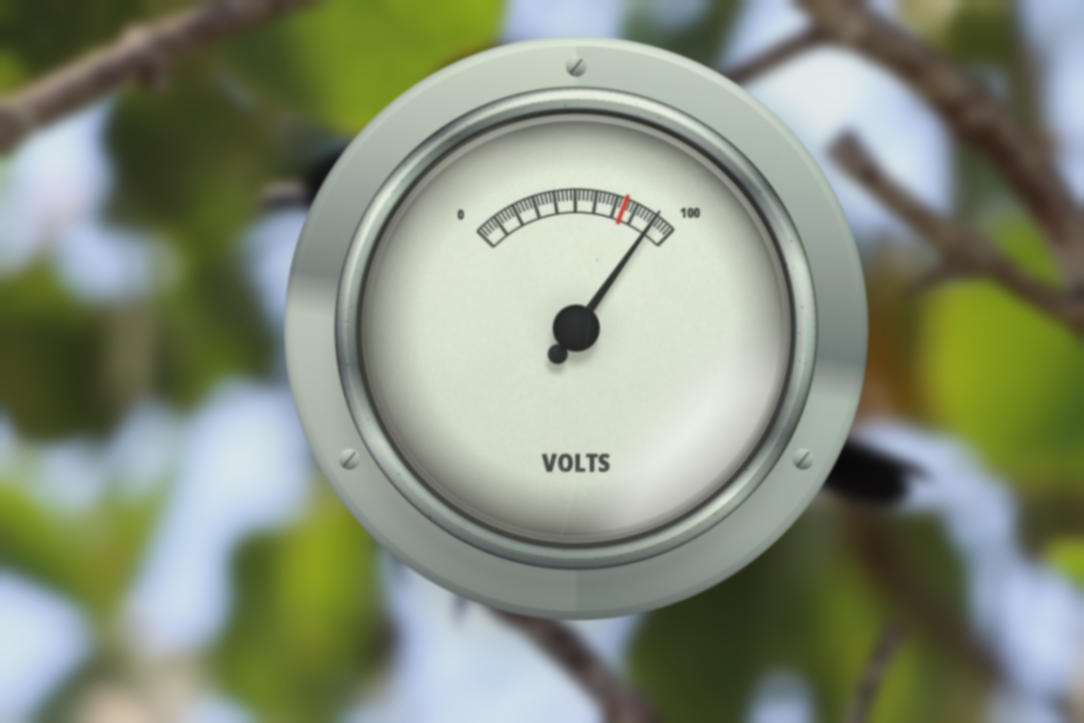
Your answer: 90 V
